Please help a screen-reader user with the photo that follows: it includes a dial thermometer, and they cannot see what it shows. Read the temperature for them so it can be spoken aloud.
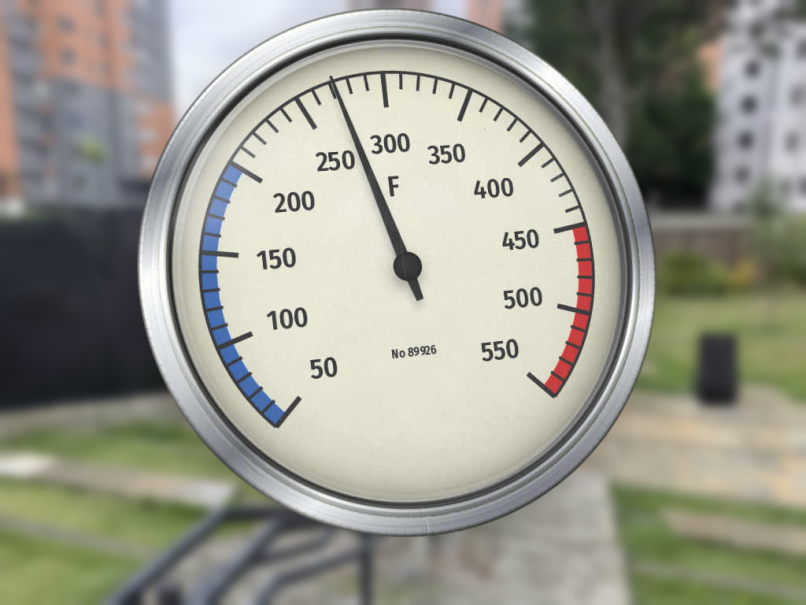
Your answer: 270 °F
